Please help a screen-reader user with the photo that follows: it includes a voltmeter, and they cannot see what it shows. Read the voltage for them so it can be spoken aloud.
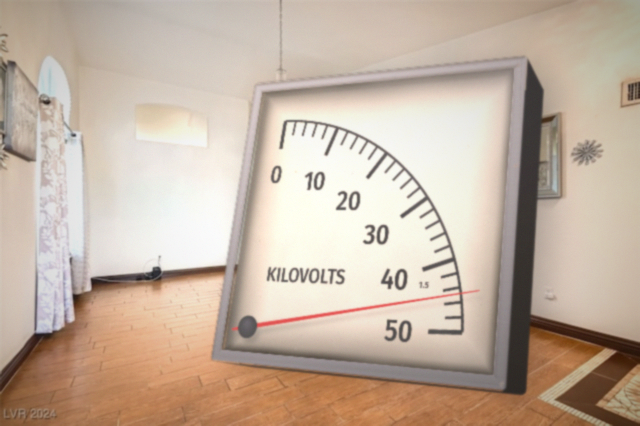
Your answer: 45 kV
